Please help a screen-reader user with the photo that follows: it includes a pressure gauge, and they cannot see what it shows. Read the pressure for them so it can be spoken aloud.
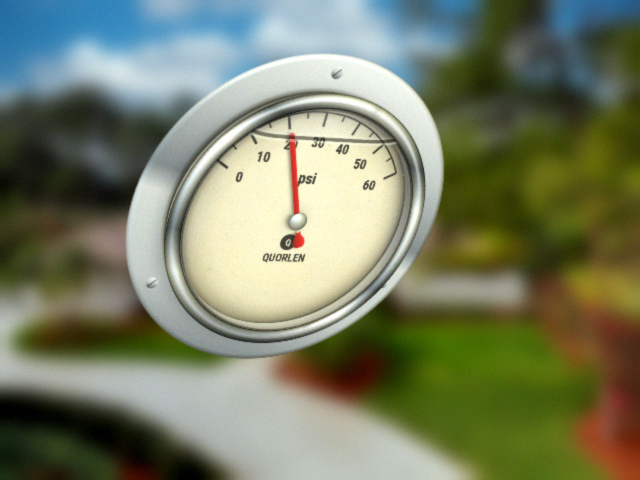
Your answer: 20 psi
